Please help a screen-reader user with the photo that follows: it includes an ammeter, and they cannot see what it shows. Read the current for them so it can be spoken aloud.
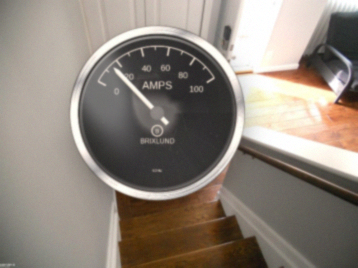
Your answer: 15 A
